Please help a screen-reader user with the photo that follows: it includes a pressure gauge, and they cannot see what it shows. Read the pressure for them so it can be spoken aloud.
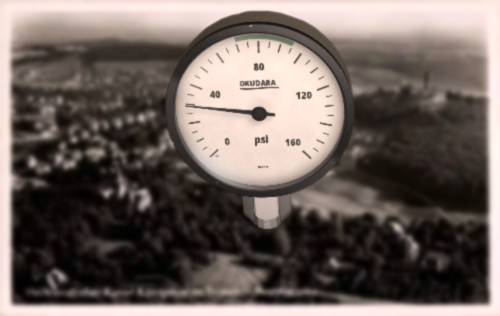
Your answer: 30 psi
